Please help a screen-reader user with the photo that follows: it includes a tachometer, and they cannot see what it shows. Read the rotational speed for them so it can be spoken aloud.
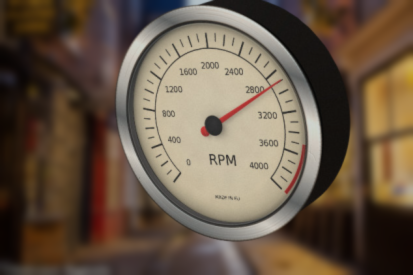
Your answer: 2900 rpm
